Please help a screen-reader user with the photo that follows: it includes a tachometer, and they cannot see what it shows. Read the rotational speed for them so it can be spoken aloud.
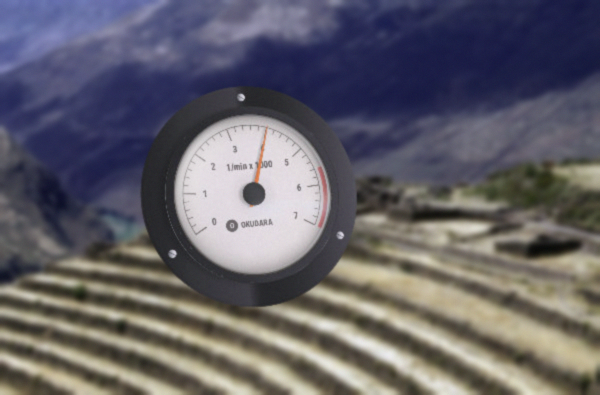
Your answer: 4000 rpm
